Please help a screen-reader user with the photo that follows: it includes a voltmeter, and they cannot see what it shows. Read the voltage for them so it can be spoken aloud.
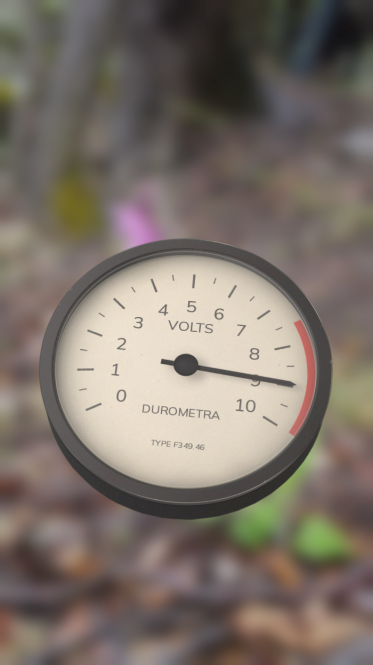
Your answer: 9 V
